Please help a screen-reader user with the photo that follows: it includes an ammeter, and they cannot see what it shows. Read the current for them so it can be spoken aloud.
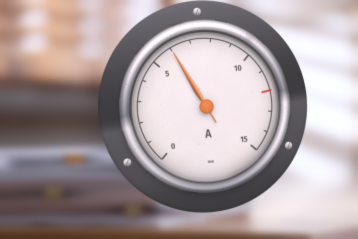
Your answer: 6 A
